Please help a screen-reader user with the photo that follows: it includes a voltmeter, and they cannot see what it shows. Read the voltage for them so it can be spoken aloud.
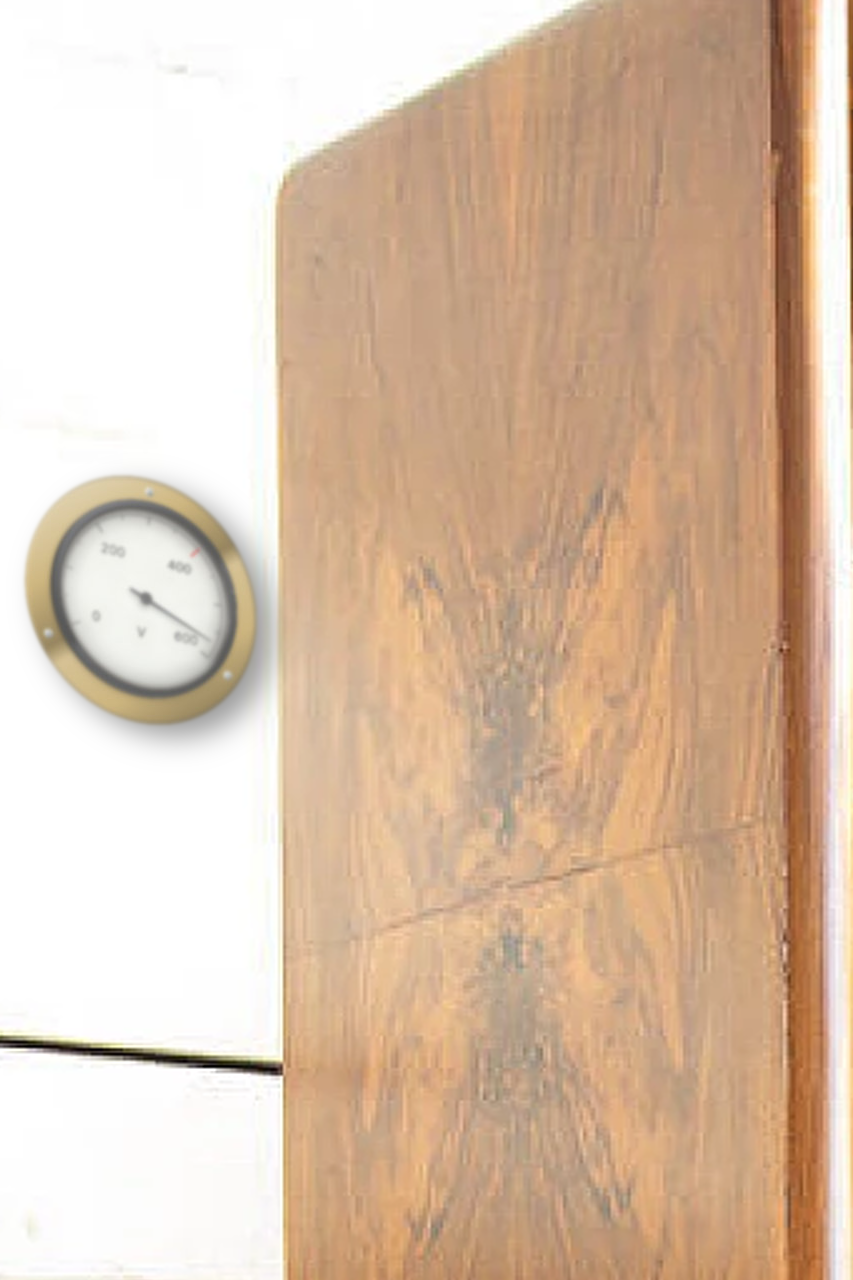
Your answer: 575 V
